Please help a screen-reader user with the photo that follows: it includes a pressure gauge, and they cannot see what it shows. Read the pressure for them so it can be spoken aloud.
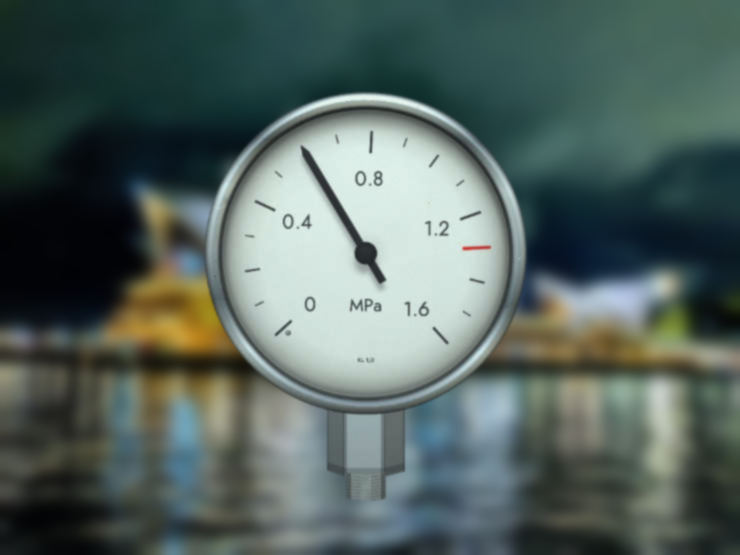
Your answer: 0.6 MPa
